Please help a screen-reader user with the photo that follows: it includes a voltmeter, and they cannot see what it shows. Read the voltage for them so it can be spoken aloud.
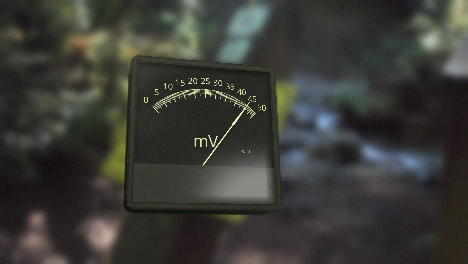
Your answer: 45 mV
